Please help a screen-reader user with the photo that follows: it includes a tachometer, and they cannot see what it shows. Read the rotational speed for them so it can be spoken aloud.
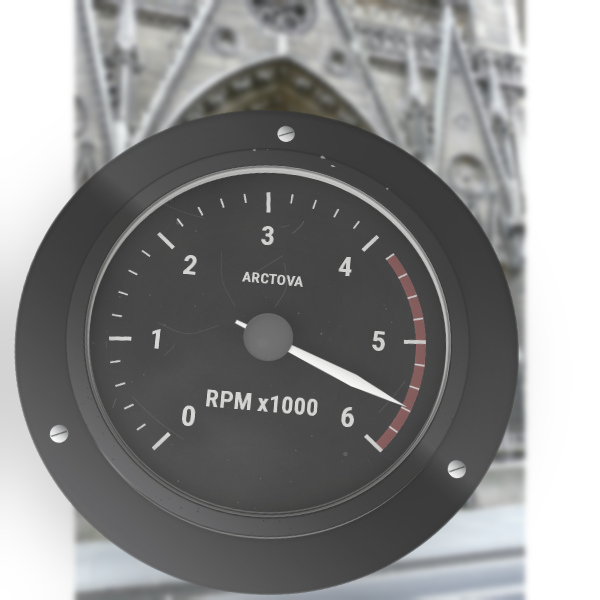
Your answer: 5600 rpm
